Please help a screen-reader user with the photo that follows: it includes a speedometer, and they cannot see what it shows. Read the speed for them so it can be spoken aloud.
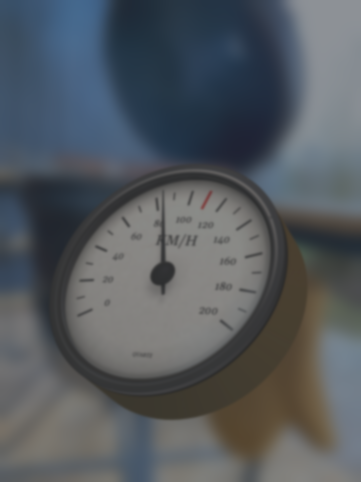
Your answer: 85 km/h
